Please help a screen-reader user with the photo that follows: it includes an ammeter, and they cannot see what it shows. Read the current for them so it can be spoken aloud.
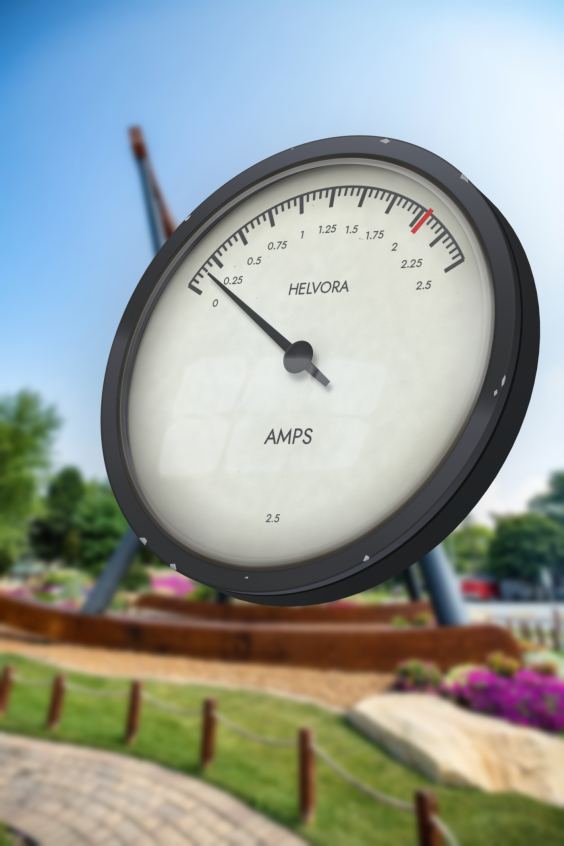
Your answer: 0.15 A
